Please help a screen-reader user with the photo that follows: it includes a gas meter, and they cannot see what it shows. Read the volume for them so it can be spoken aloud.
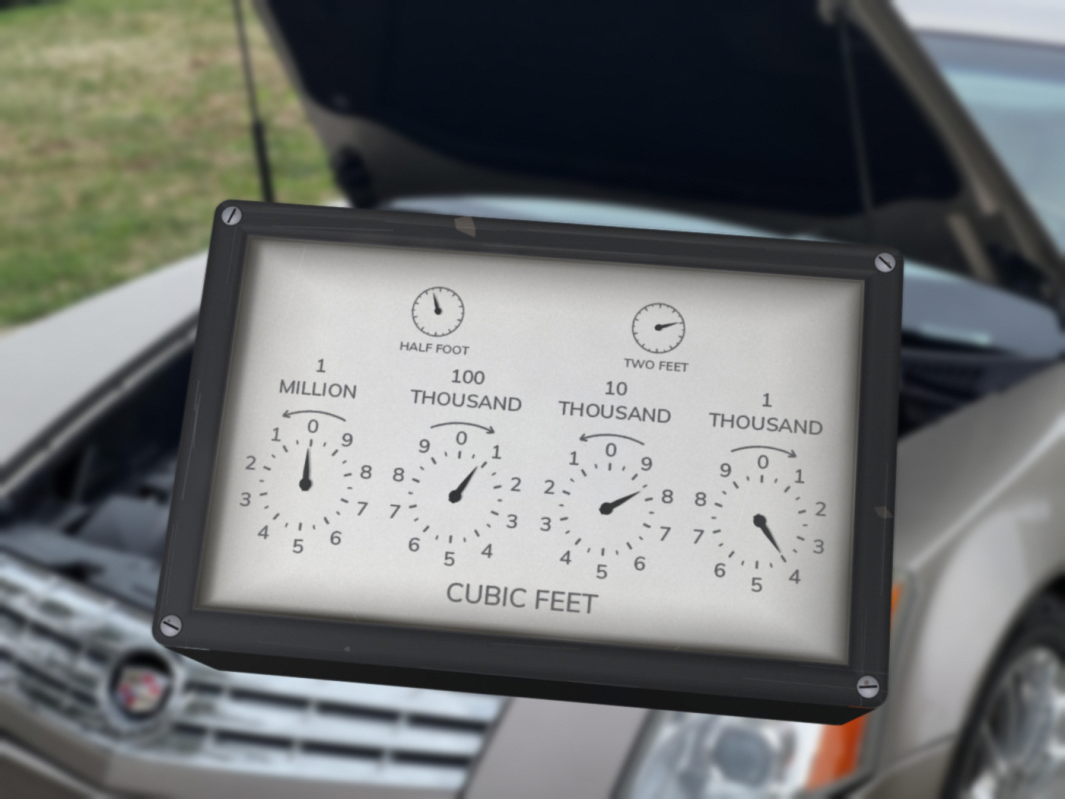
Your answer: 8400 ft³
